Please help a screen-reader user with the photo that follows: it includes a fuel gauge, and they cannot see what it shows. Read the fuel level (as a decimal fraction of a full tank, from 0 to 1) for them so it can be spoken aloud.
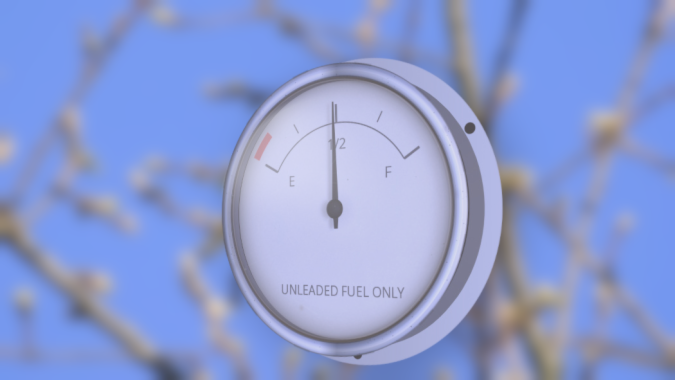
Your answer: 0.5
